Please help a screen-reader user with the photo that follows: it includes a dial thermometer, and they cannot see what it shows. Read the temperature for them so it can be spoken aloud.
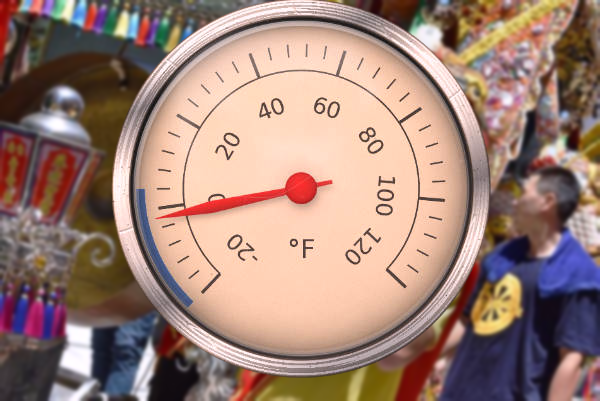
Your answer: -2 °F
